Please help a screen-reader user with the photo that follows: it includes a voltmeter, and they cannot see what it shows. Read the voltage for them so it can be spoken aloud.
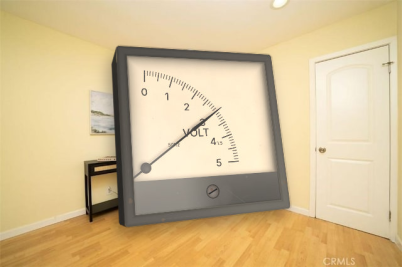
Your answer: 3 V
